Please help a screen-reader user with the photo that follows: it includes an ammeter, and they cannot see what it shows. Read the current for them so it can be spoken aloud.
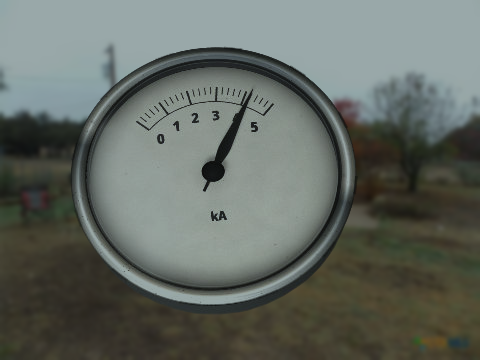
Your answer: 4.2 kA
